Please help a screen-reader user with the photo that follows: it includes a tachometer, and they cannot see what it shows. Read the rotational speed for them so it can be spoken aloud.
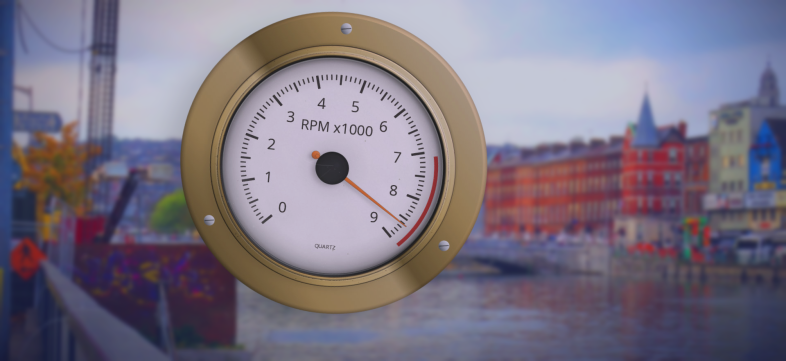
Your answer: 8600 rpm
